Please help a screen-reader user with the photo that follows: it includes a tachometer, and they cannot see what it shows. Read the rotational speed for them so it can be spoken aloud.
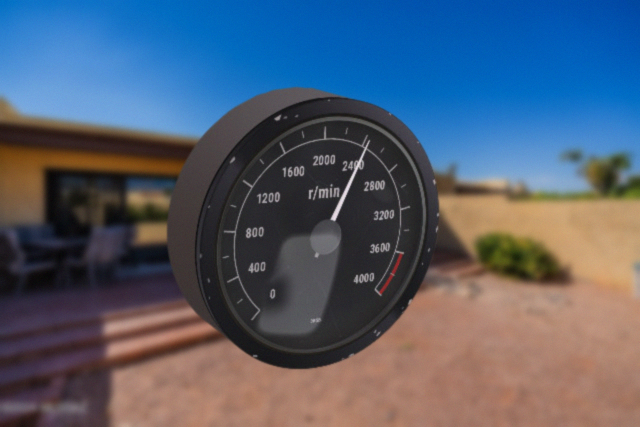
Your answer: 2400 rpm
